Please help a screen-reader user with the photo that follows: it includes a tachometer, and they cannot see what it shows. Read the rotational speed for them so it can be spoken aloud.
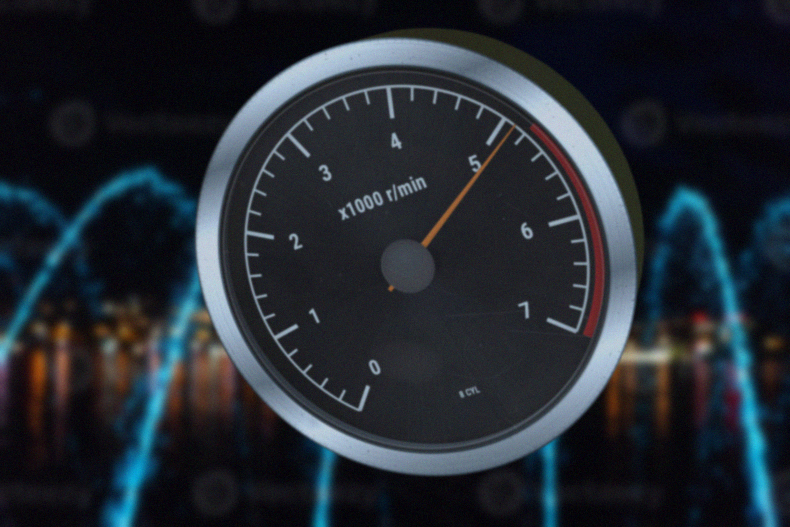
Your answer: 5100 rpm
